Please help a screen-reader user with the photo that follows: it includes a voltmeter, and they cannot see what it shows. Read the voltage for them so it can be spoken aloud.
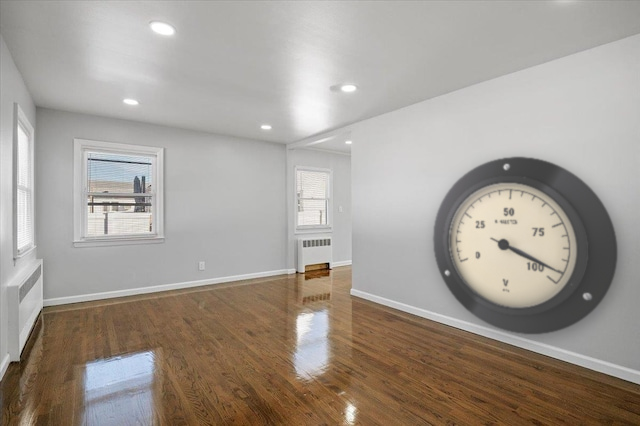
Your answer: 95 V
